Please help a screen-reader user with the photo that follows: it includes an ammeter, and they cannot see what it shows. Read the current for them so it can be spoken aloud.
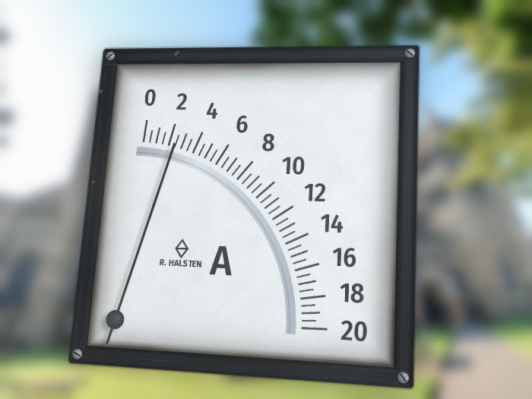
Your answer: 2.5 A
